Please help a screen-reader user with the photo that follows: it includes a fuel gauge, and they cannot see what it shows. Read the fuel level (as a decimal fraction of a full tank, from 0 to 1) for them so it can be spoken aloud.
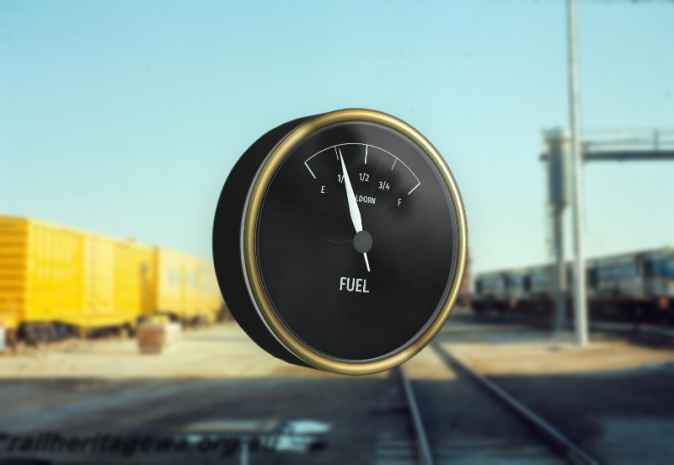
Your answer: 0.25
